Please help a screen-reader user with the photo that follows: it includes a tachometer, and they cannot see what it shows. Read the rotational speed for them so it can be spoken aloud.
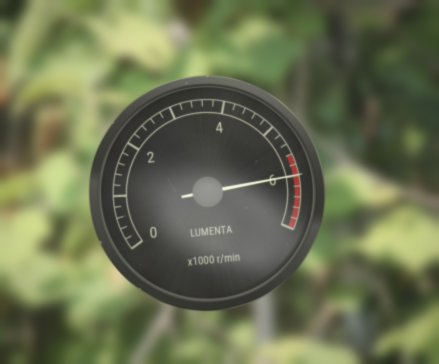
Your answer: 6000 rpm
